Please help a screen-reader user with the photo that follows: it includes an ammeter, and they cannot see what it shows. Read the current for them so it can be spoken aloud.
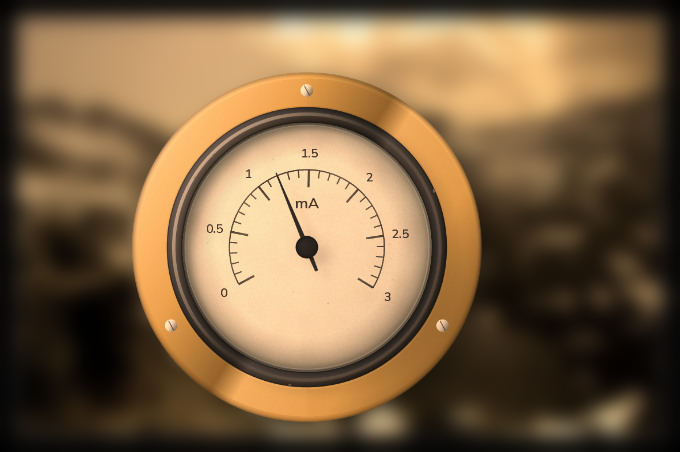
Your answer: 1.2 mA
